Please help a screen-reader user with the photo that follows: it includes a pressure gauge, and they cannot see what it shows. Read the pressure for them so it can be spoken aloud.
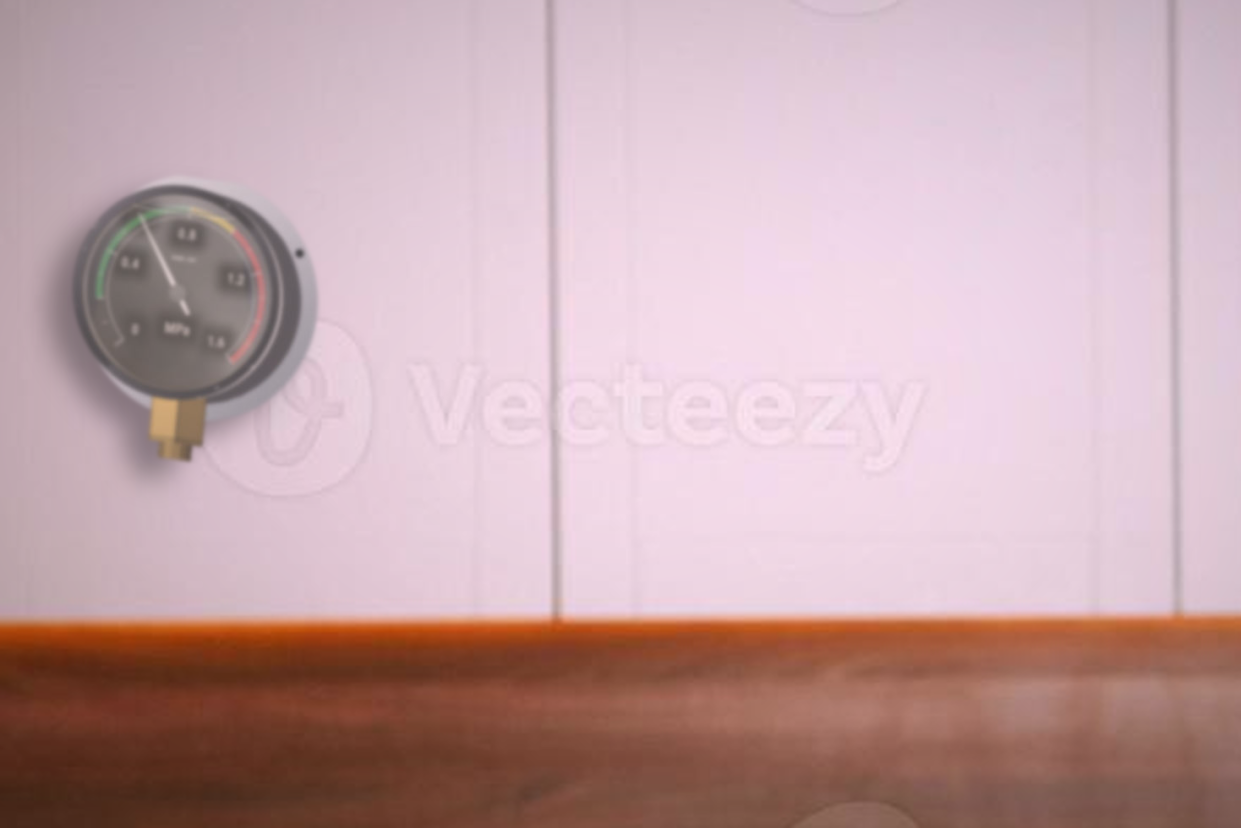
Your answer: 0.6 MPa
